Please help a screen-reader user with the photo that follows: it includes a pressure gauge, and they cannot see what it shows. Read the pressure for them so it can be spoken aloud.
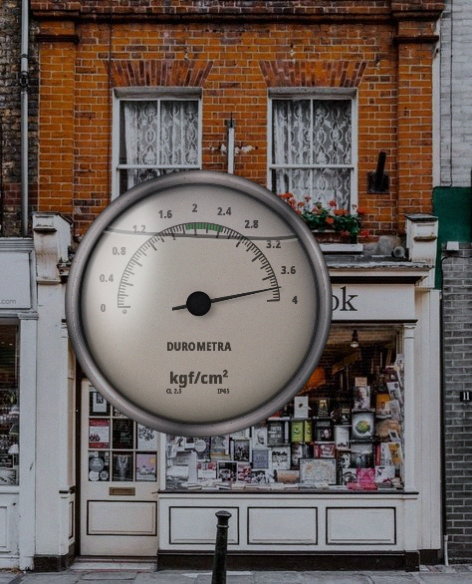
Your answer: 3.8 kg/cm²
